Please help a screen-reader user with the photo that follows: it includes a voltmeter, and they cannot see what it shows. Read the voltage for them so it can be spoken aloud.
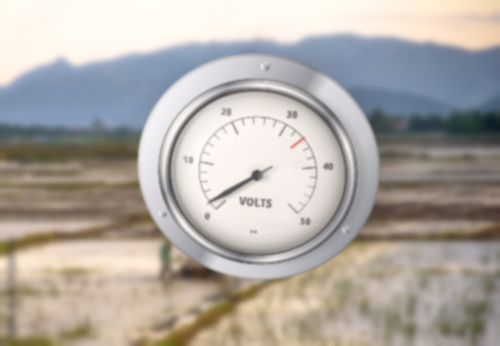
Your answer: 2 V
